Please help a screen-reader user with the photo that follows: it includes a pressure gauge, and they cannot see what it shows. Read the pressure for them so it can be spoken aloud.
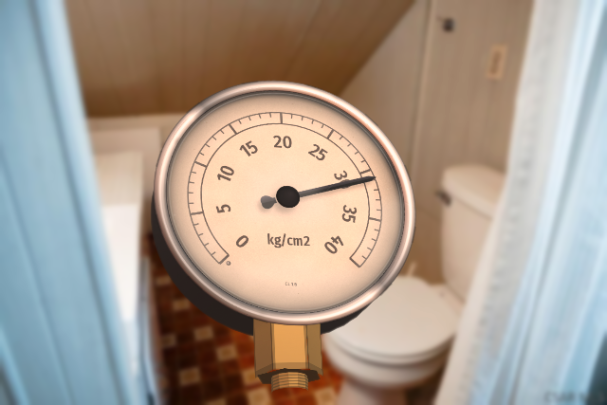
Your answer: 31 kg/cm²
